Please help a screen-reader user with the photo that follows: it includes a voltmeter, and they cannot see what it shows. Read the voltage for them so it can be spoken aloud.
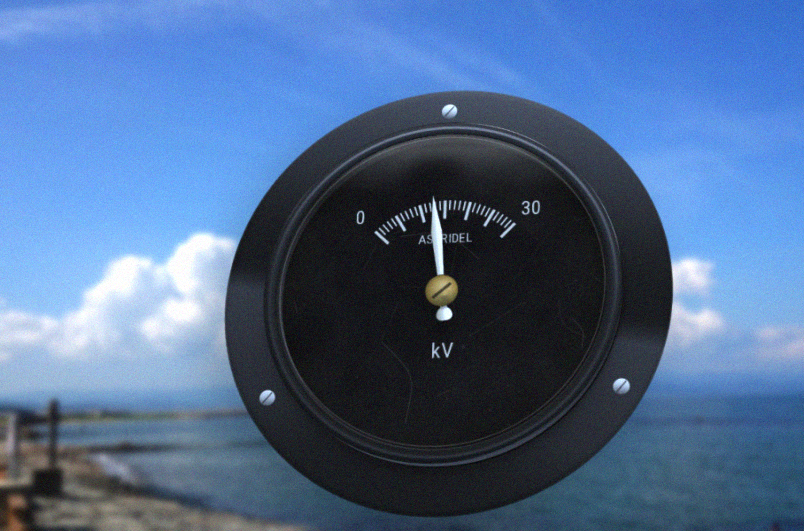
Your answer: 13 kV
